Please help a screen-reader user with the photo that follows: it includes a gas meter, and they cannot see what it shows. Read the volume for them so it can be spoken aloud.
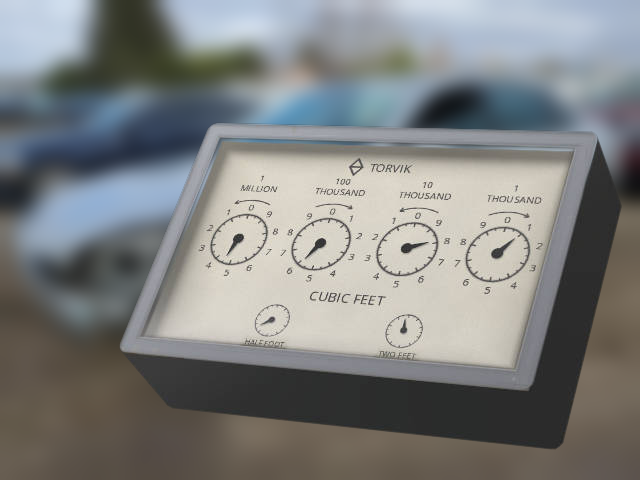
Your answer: 458100 ft³
